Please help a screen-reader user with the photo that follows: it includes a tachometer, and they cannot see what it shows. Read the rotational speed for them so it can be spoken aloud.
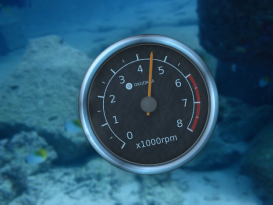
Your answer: 4500 rpm
